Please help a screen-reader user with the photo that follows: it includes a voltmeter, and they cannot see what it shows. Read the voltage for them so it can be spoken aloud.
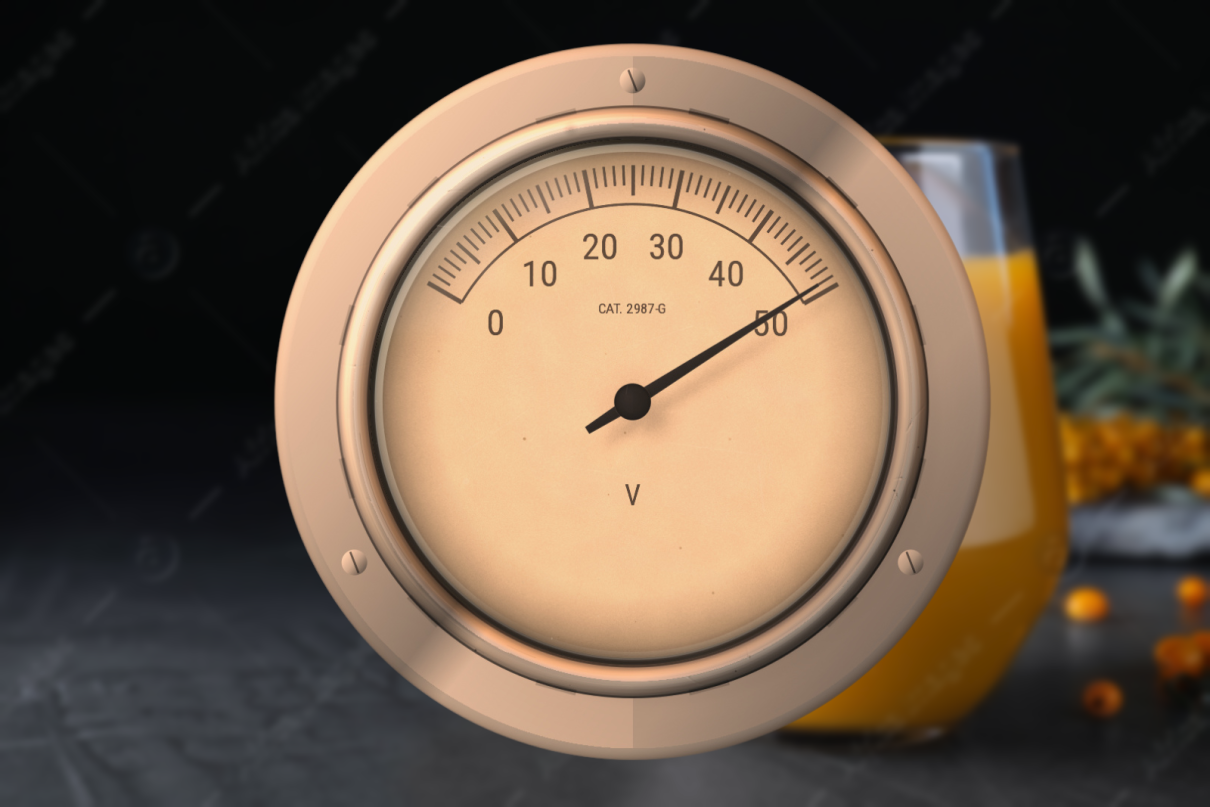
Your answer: 49 V
